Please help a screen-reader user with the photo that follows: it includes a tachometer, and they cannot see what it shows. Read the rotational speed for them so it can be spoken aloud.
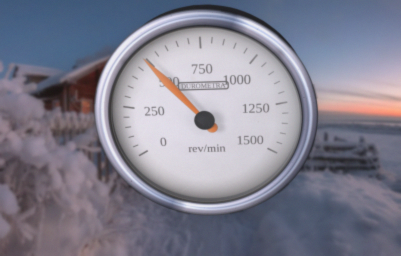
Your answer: 500 rpm
